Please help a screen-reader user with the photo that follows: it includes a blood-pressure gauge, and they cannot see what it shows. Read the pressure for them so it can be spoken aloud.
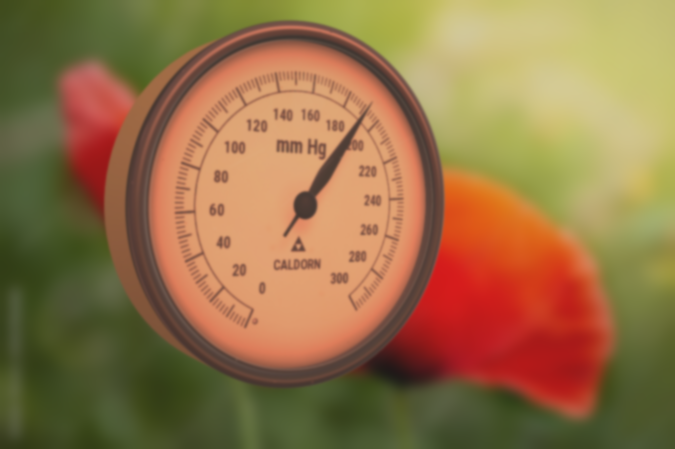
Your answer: 190 mmHg
